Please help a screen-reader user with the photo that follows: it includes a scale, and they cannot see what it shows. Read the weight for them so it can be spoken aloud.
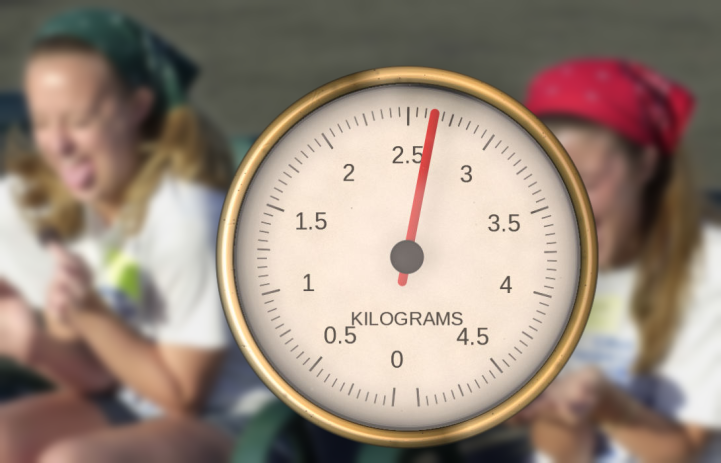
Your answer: 2.65 kg
